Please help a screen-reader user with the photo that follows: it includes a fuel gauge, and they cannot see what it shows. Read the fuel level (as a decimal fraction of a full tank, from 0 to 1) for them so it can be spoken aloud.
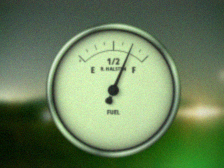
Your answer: 0.75
